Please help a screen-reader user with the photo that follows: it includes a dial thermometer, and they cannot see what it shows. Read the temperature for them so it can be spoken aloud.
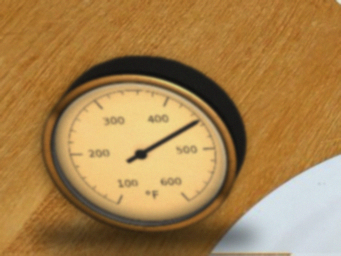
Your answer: 450 °F
